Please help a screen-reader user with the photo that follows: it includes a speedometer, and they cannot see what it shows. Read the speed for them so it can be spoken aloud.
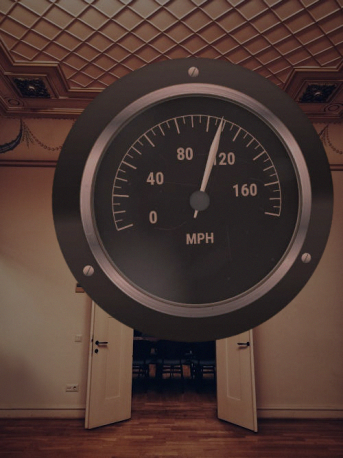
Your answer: 107.5 mph
